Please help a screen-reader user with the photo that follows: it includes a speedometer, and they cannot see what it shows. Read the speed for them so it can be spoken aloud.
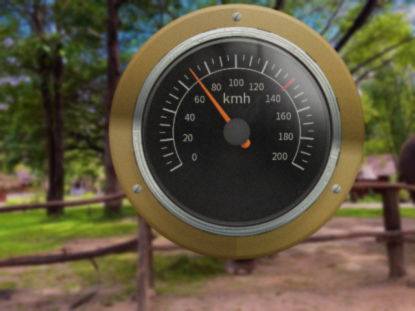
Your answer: 70 km/h
